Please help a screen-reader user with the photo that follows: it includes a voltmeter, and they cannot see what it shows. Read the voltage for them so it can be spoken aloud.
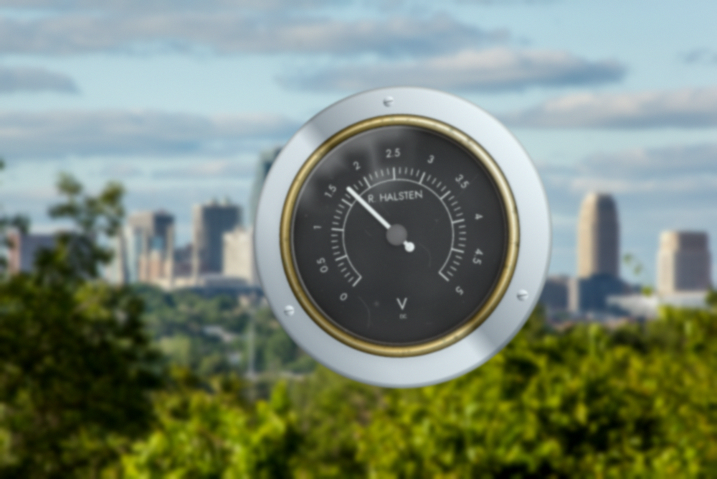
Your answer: 1.7 V
